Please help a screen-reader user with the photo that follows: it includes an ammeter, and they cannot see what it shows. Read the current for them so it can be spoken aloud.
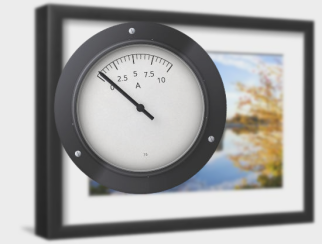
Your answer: 0.5 A
